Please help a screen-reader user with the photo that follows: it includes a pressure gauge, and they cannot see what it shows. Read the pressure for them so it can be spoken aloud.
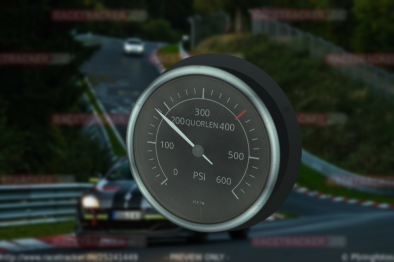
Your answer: 180 psi
